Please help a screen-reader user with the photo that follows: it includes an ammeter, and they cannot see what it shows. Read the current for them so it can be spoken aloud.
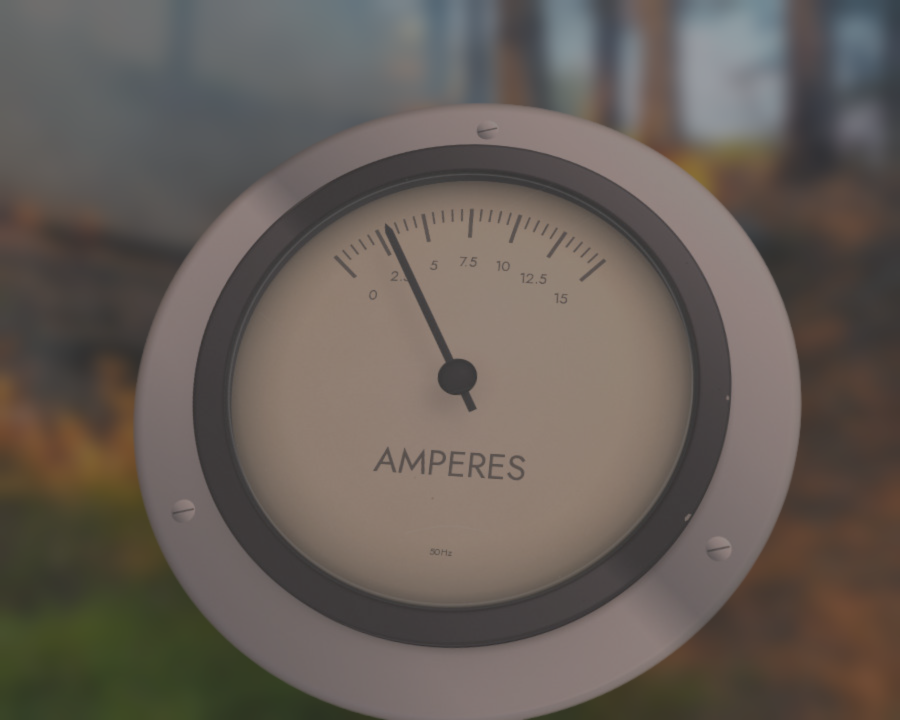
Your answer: 3 A
